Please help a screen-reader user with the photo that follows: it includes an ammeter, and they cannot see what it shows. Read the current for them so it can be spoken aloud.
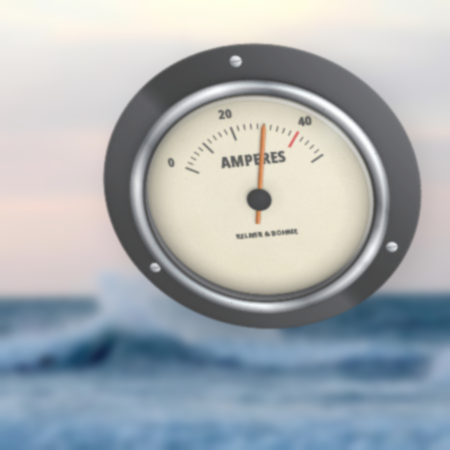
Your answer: 30 A
